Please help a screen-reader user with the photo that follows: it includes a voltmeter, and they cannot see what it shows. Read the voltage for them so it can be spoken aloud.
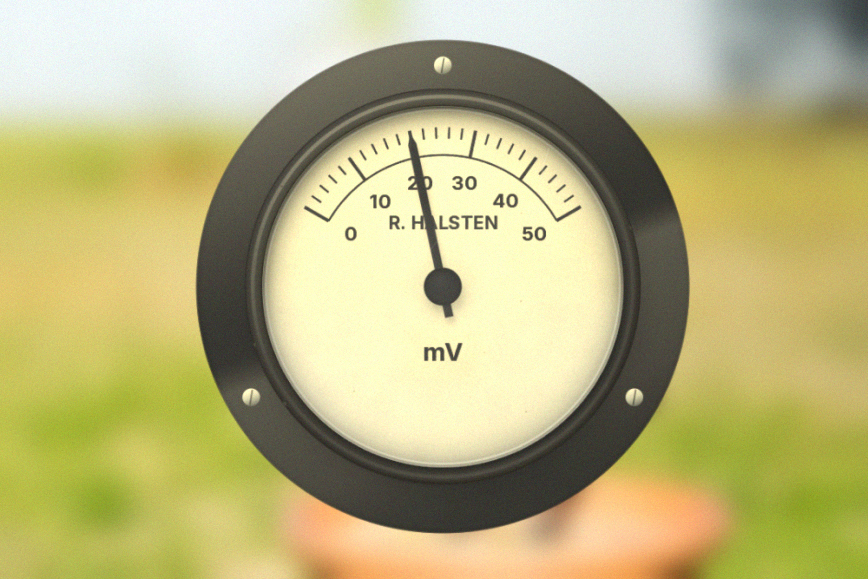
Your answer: 20 mV
